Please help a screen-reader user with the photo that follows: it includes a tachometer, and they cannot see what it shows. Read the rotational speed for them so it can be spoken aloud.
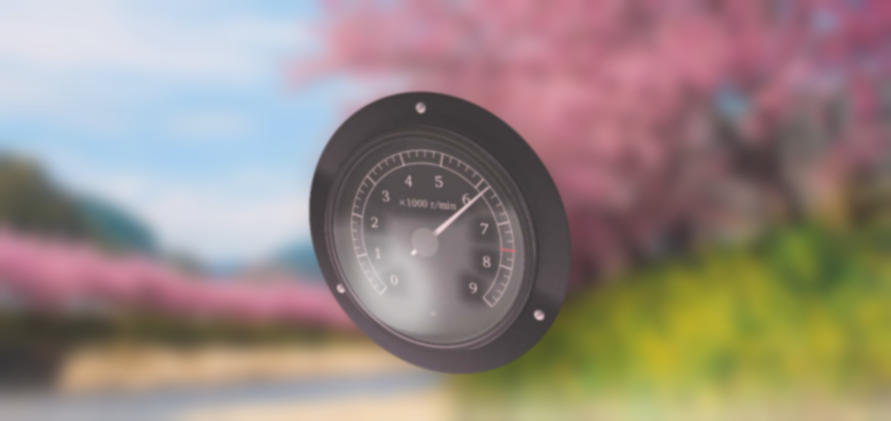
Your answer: 6200 rpm
